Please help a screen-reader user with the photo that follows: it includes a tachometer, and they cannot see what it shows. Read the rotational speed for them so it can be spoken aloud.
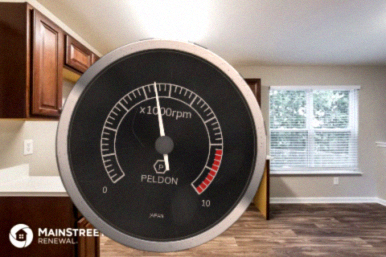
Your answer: 4400 rpm
